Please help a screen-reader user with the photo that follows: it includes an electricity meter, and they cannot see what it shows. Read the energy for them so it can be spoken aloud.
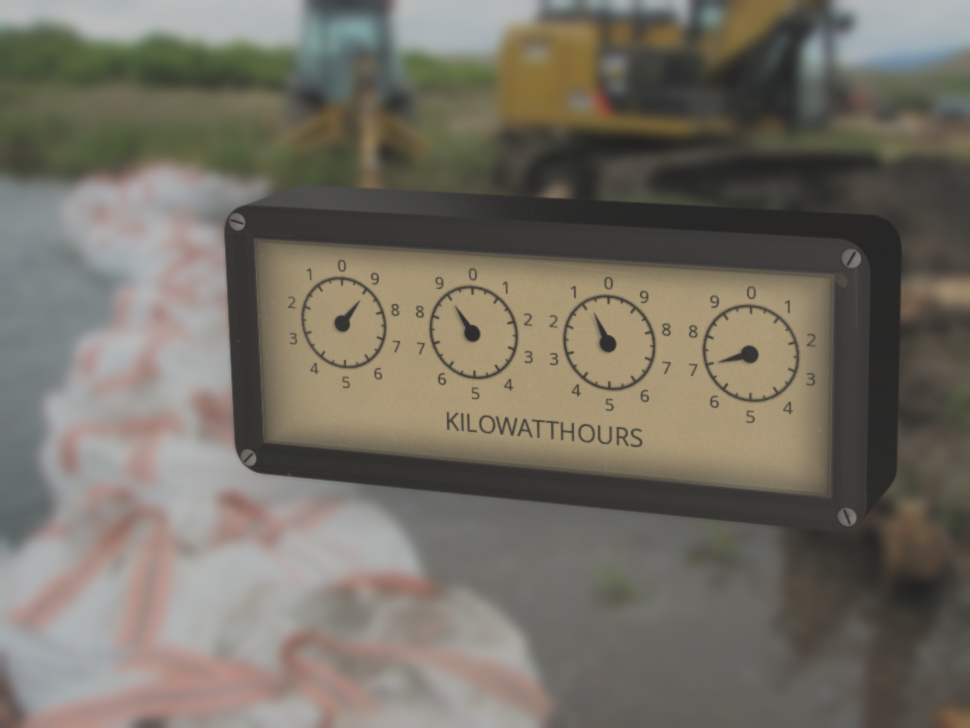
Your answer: 8907 kWh
